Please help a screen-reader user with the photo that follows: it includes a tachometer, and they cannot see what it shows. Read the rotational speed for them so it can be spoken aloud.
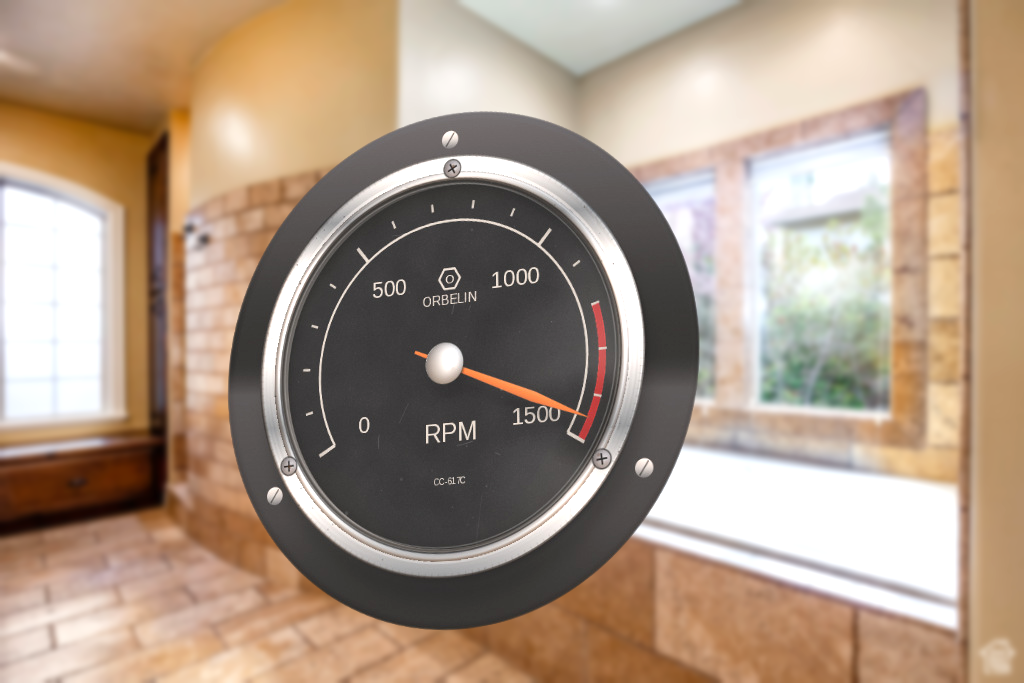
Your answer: 1450 rpm
